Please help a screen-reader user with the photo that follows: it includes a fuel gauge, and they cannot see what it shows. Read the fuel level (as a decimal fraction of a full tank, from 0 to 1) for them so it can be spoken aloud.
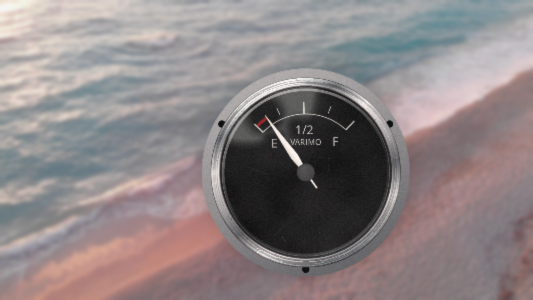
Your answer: 0.125
